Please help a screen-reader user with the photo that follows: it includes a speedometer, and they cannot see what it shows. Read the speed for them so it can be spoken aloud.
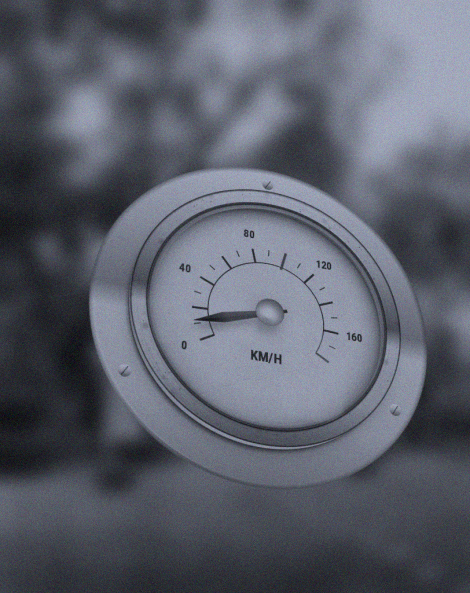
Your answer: 10 km/h
